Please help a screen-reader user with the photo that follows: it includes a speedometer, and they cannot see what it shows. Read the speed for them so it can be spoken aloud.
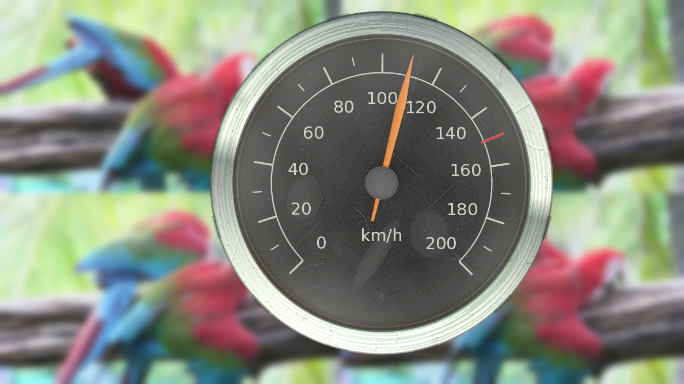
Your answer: 110 km/h
